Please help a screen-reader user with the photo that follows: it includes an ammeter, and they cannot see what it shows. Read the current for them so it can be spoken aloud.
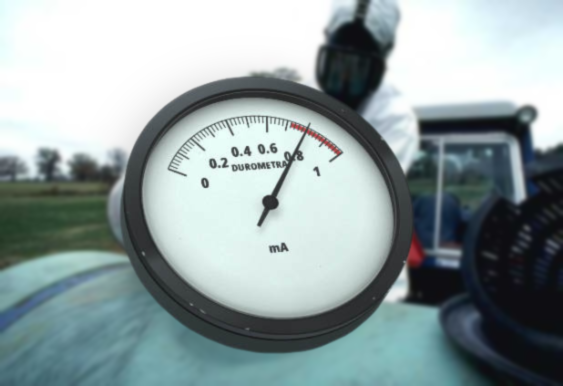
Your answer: 0.8 mA
